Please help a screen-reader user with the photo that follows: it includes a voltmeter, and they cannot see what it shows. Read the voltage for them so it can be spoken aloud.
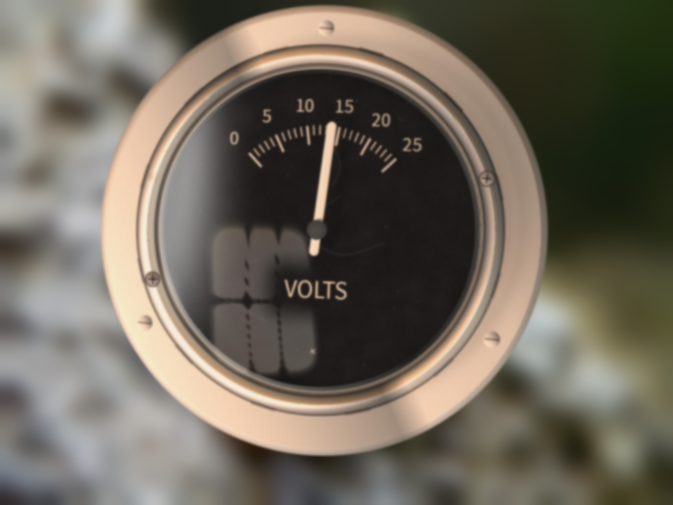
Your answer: 14 V
